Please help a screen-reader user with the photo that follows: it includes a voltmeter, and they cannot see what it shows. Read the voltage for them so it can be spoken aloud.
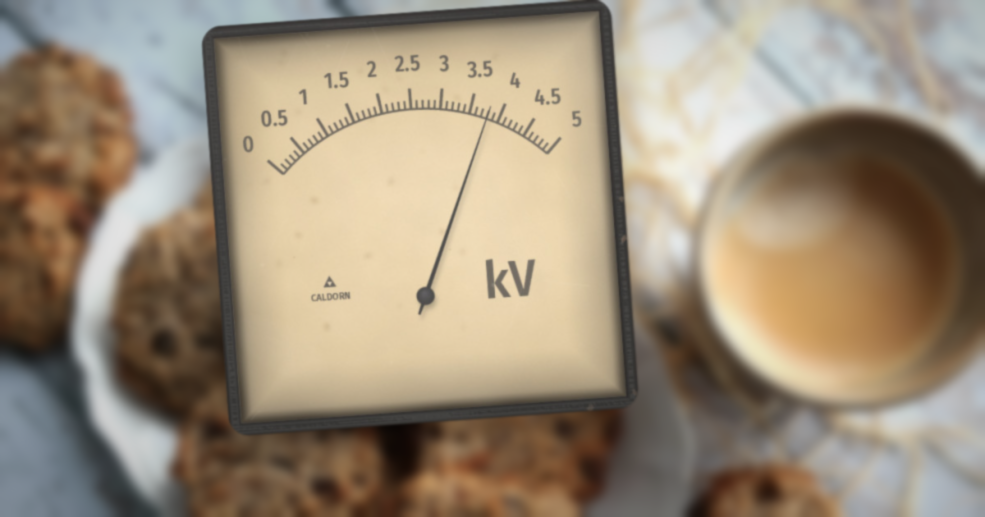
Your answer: 3.8 kV
